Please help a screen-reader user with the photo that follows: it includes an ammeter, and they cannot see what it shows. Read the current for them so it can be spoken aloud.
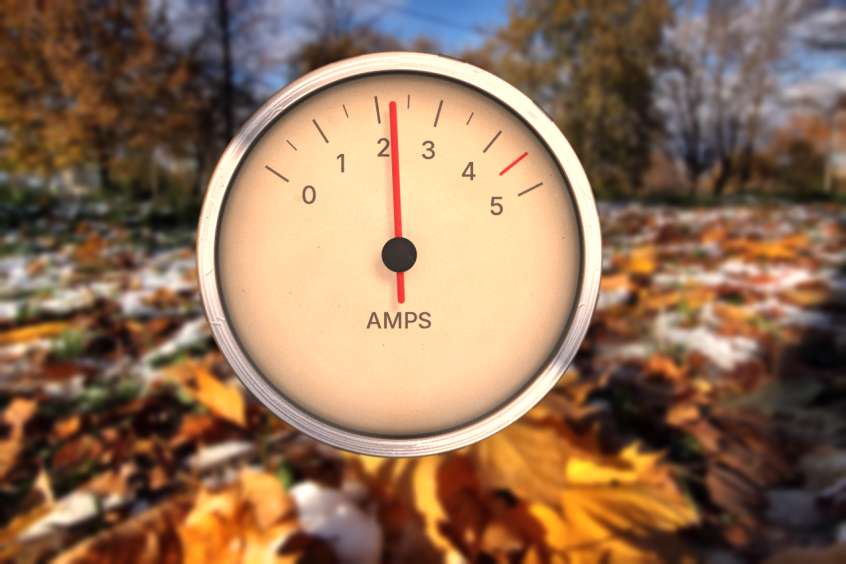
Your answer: 2.25 A
